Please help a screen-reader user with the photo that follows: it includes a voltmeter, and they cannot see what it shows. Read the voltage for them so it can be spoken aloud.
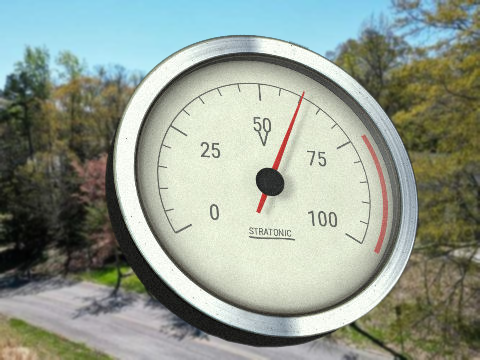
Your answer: 60 V
